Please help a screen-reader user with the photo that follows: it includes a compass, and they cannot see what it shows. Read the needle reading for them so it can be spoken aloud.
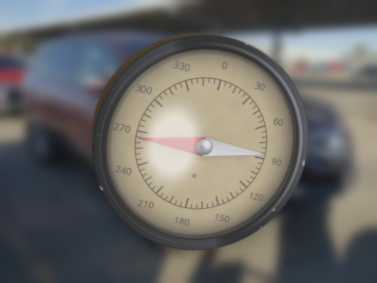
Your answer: 265 °
